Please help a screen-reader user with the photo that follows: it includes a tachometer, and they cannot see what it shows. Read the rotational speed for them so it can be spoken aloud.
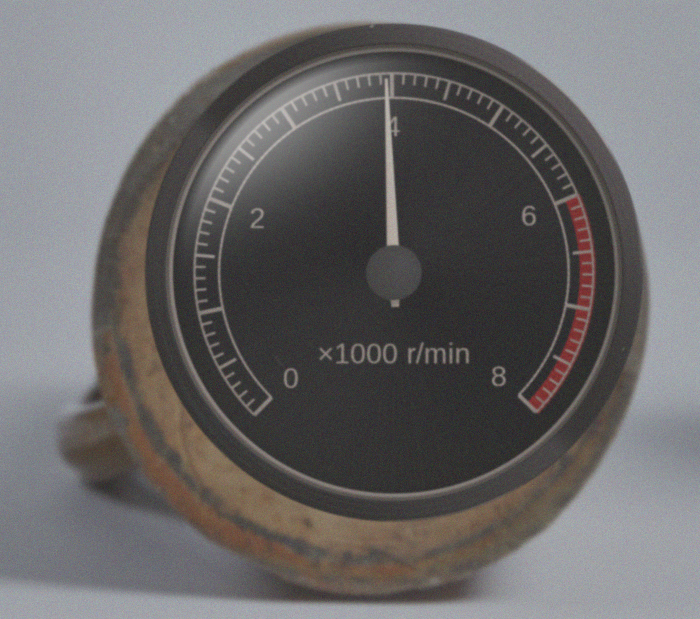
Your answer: 3950 rpm
